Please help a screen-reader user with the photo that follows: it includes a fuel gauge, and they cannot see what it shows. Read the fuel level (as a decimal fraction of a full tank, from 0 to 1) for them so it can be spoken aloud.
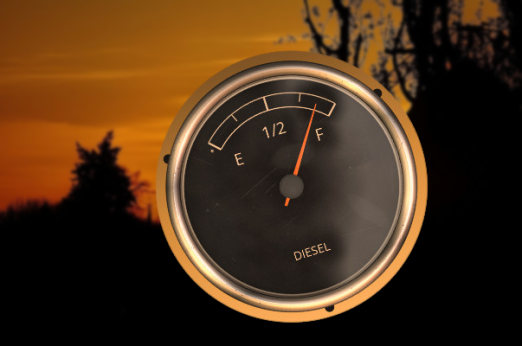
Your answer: 0.875
